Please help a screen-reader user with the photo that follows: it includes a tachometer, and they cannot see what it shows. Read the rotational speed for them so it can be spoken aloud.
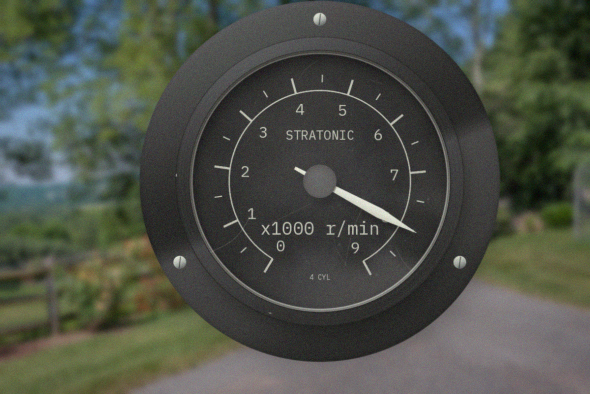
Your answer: 8000 rpm
